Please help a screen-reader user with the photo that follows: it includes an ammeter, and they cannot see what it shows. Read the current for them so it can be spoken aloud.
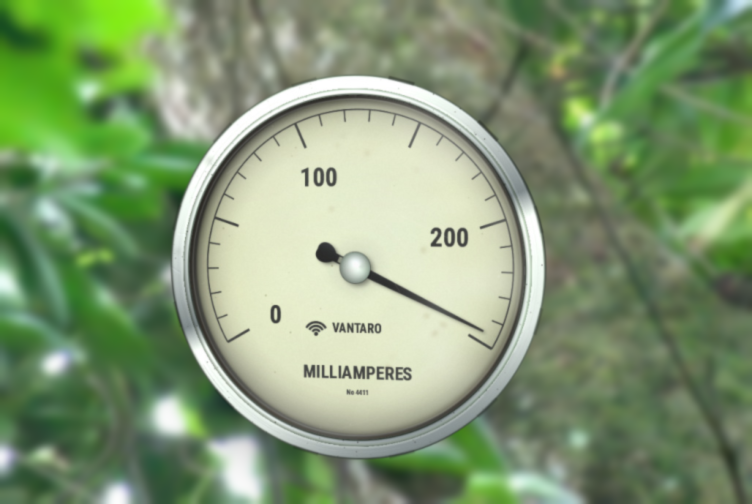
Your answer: 245 mA
